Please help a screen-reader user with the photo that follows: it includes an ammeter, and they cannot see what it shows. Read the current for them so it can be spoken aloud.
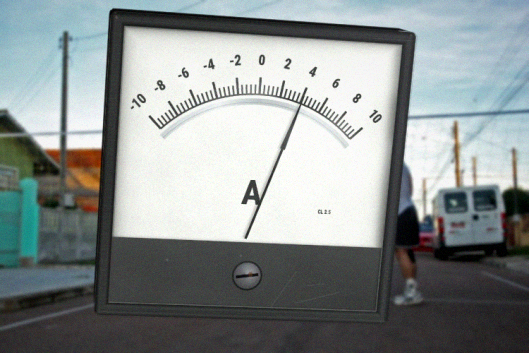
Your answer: 4 A
